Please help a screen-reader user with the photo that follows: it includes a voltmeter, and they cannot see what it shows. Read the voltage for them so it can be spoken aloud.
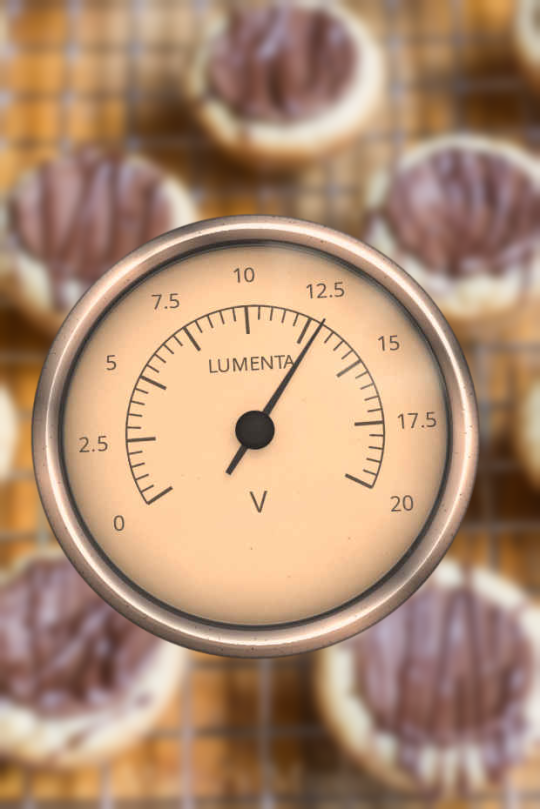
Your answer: 13 V
